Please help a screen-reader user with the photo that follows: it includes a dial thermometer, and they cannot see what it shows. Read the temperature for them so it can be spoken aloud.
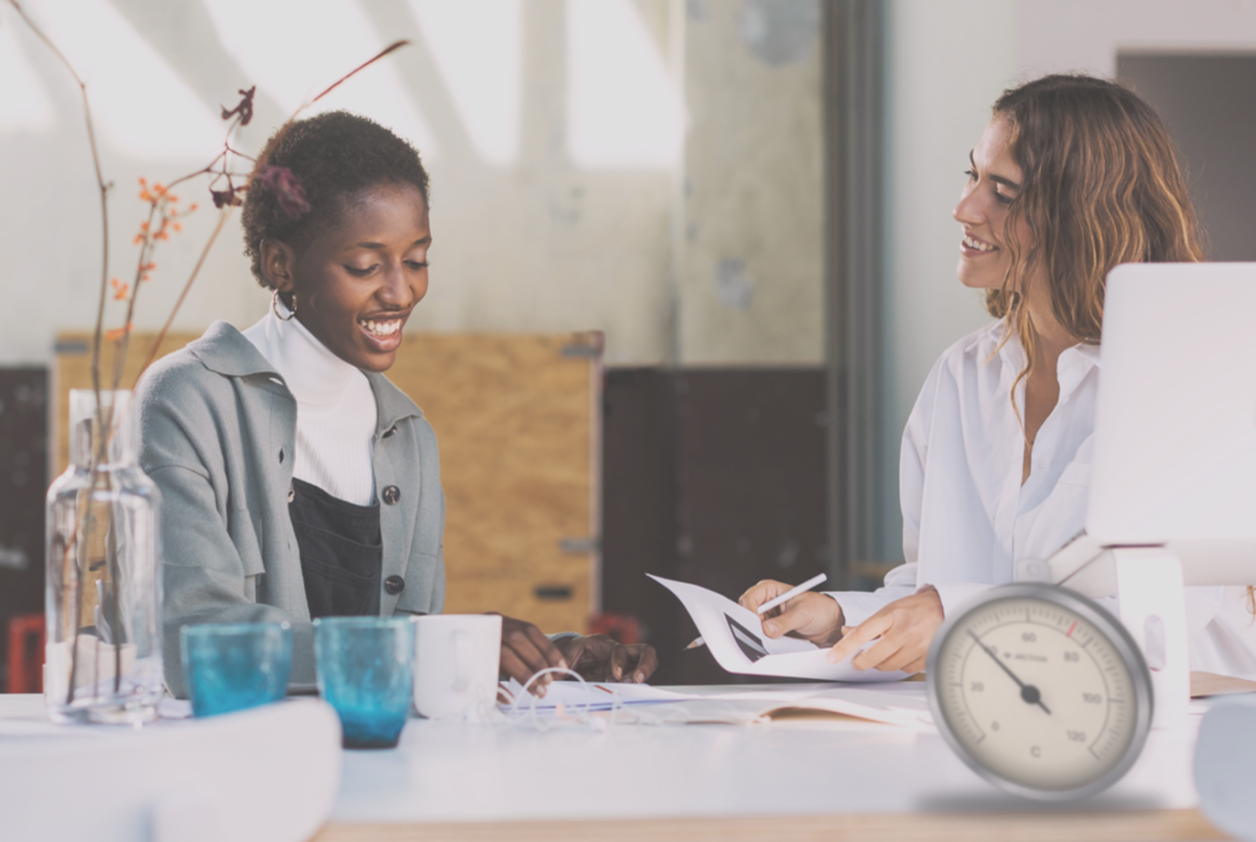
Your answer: 40 °C
